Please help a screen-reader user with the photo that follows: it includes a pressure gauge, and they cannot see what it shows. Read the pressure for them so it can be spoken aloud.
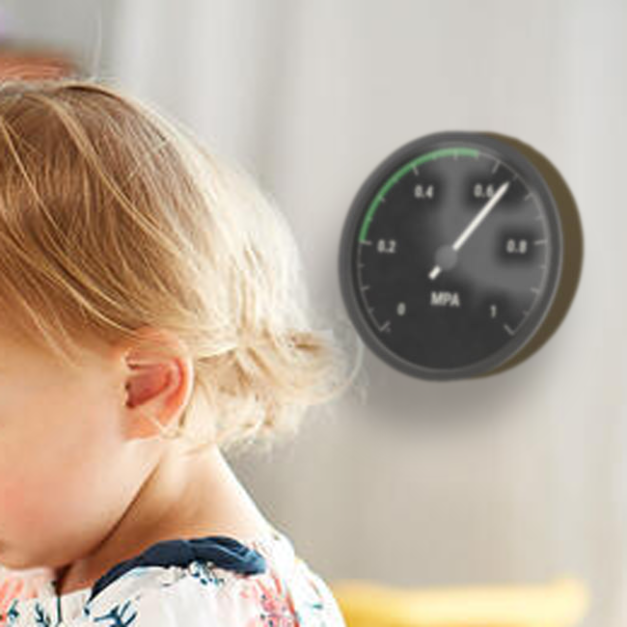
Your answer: 0.65 MPa
